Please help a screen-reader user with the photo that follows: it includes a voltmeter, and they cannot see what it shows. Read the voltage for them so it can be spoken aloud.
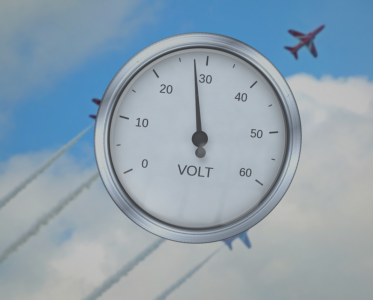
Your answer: 27.5 V
